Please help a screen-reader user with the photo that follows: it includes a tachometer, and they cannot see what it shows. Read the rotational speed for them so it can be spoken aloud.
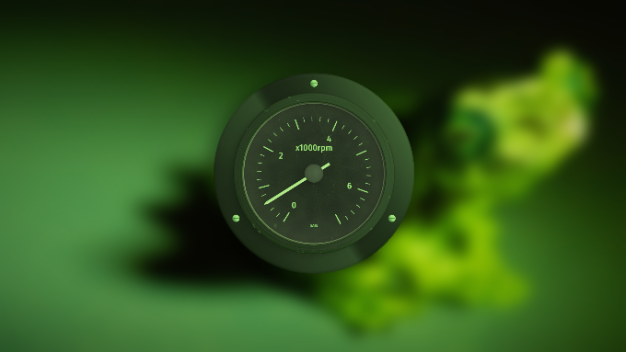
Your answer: 600 rpm
